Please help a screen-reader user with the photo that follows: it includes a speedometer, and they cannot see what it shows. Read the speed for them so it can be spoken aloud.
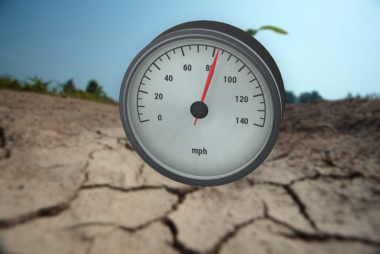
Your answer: 82.5 mph
